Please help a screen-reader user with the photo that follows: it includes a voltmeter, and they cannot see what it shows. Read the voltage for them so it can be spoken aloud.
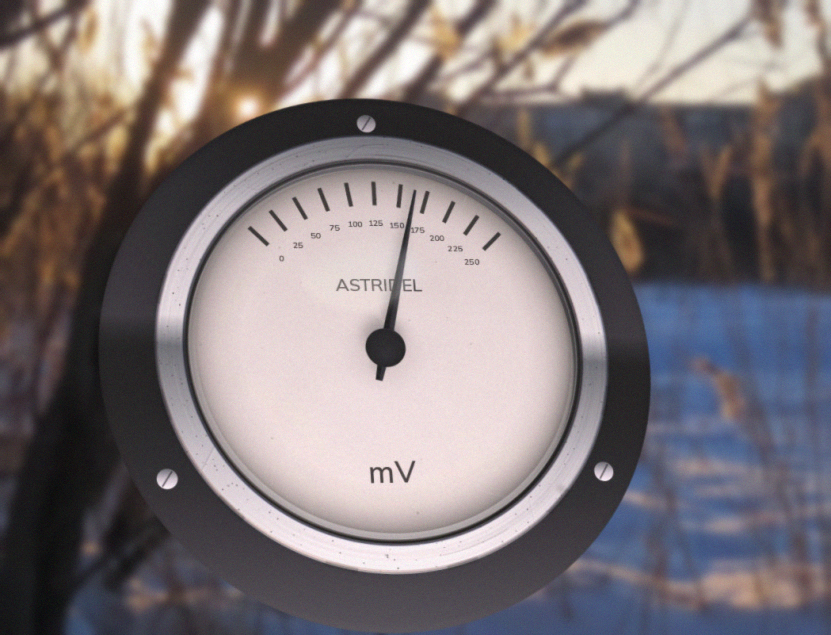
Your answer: 162.5 mV
